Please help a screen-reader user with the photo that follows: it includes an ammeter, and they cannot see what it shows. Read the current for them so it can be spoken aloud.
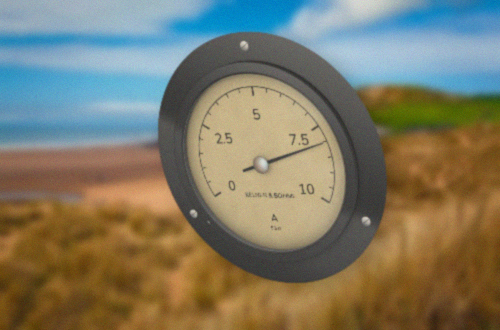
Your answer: 8 A
